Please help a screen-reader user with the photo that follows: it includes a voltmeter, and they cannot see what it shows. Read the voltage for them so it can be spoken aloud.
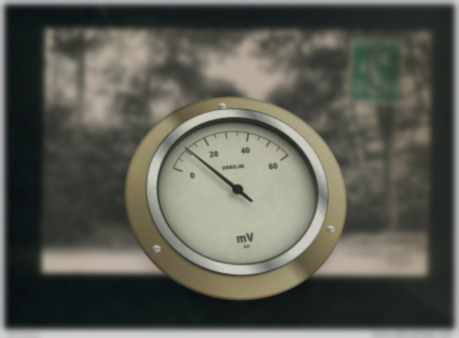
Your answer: 10 mV
